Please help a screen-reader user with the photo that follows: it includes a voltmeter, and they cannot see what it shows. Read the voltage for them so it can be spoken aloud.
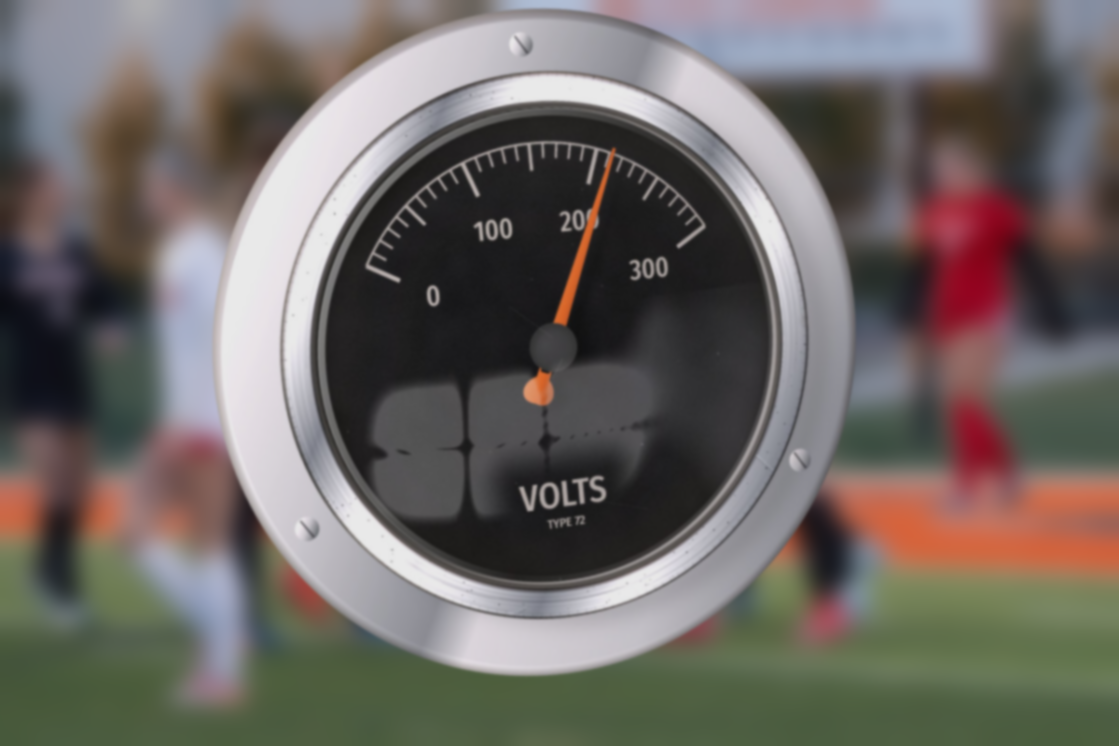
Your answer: 210 V
